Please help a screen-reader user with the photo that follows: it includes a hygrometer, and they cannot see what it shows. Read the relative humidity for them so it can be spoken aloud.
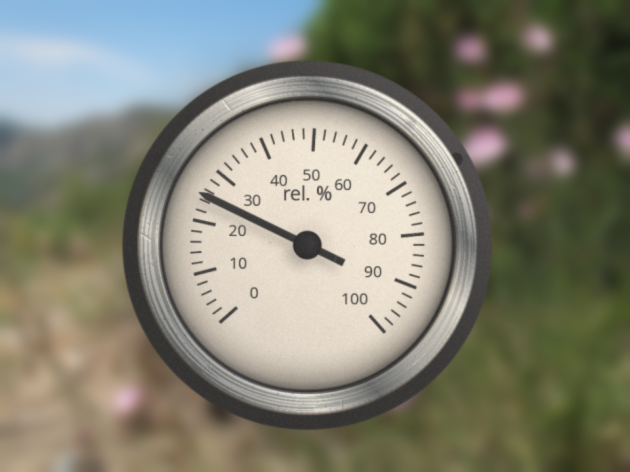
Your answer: 25 %
